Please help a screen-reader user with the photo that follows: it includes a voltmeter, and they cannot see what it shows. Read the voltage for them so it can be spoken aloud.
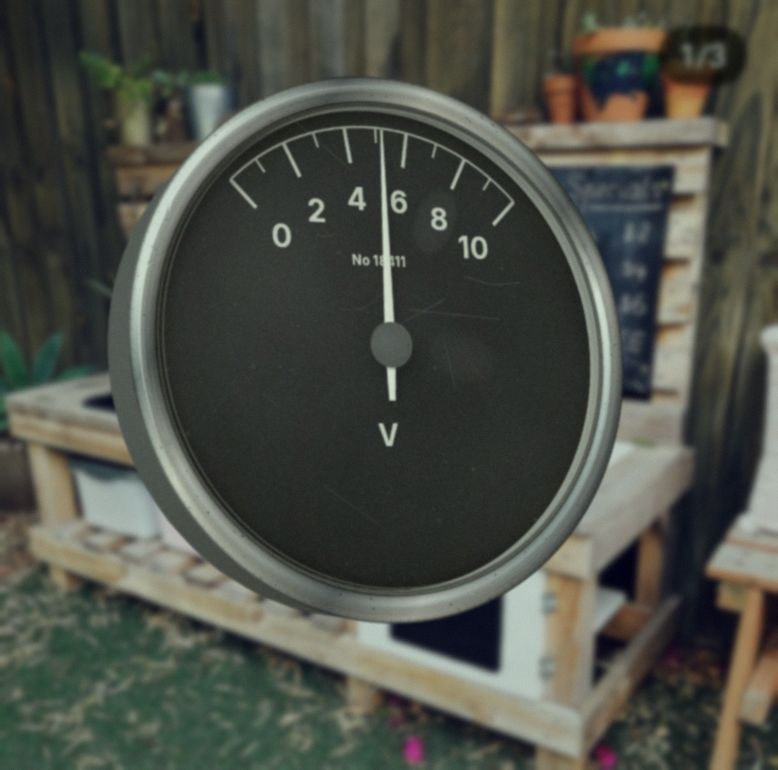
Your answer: 5 V
